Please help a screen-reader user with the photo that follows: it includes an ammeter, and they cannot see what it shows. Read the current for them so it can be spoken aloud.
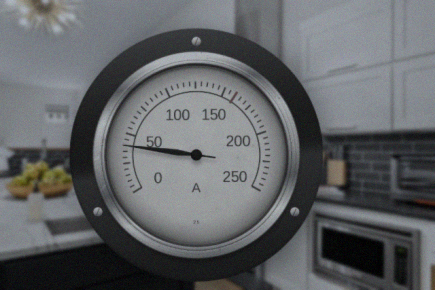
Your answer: 40 A
